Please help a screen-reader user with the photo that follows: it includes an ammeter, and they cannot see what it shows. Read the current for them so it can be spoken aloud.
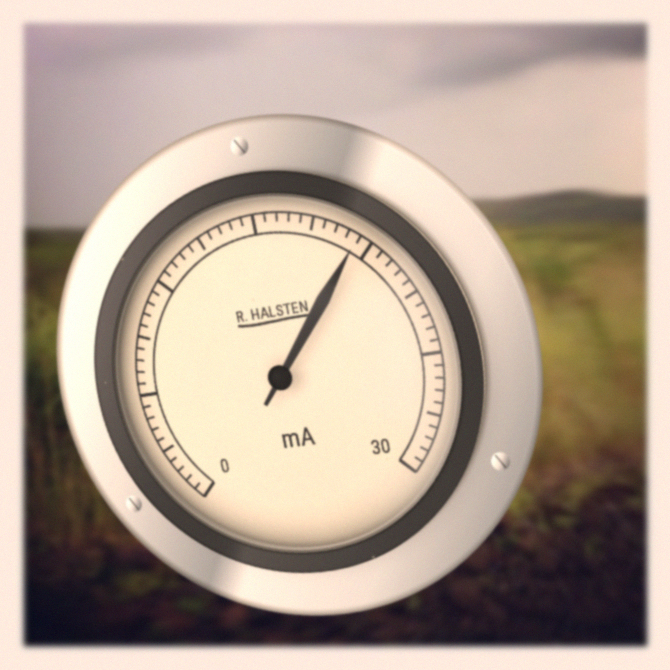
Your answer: 19.5 mA
